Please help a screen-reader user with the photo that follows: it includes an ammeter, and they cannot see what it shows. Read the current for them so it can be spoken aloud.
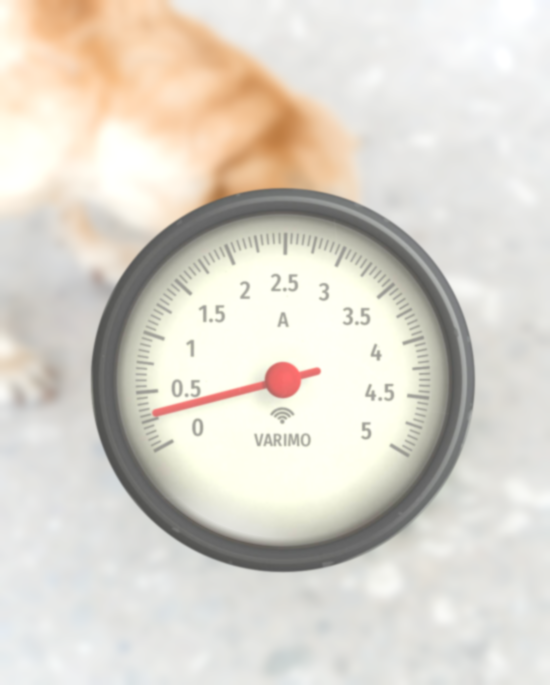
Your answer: 0.3 A
